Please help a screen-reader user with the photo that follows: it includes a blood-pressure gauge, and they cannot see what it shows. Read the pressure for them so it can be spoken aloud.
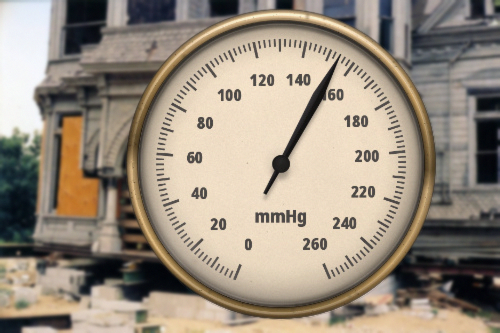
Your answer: 154 mmHg
